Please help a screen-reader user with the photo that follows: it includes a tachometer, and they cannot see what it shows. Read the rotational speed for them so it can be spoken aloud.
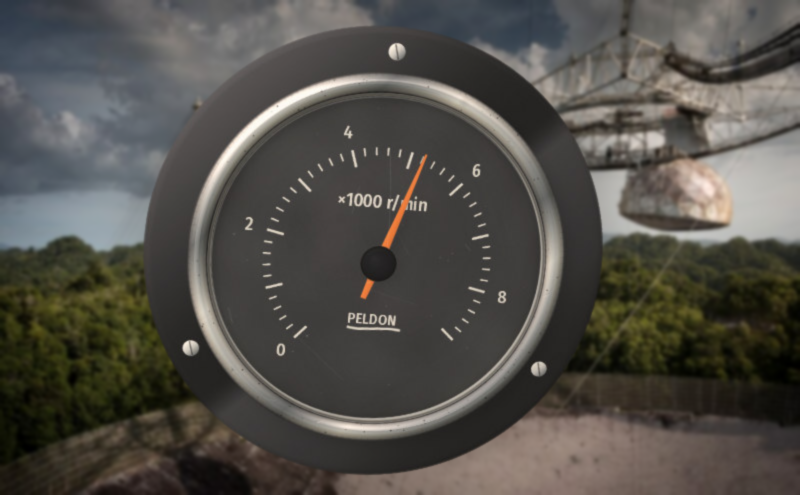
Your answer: 5200 rpm
